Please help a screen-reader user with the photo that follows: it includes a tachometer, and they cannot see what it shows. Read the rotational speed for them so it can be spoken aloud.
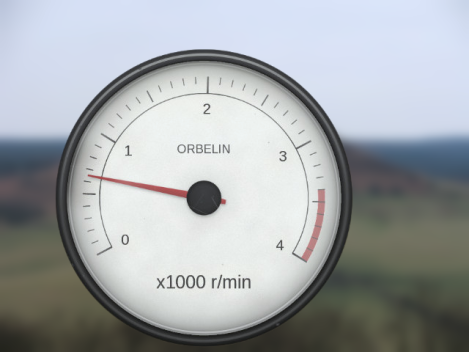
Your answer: 650 rpm
